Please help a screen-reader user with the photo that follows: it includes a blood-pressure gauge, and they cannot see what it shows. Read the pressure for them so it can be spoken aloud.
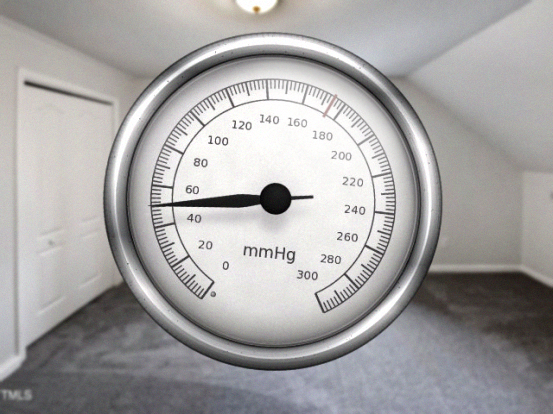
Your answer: 50 mmHg
